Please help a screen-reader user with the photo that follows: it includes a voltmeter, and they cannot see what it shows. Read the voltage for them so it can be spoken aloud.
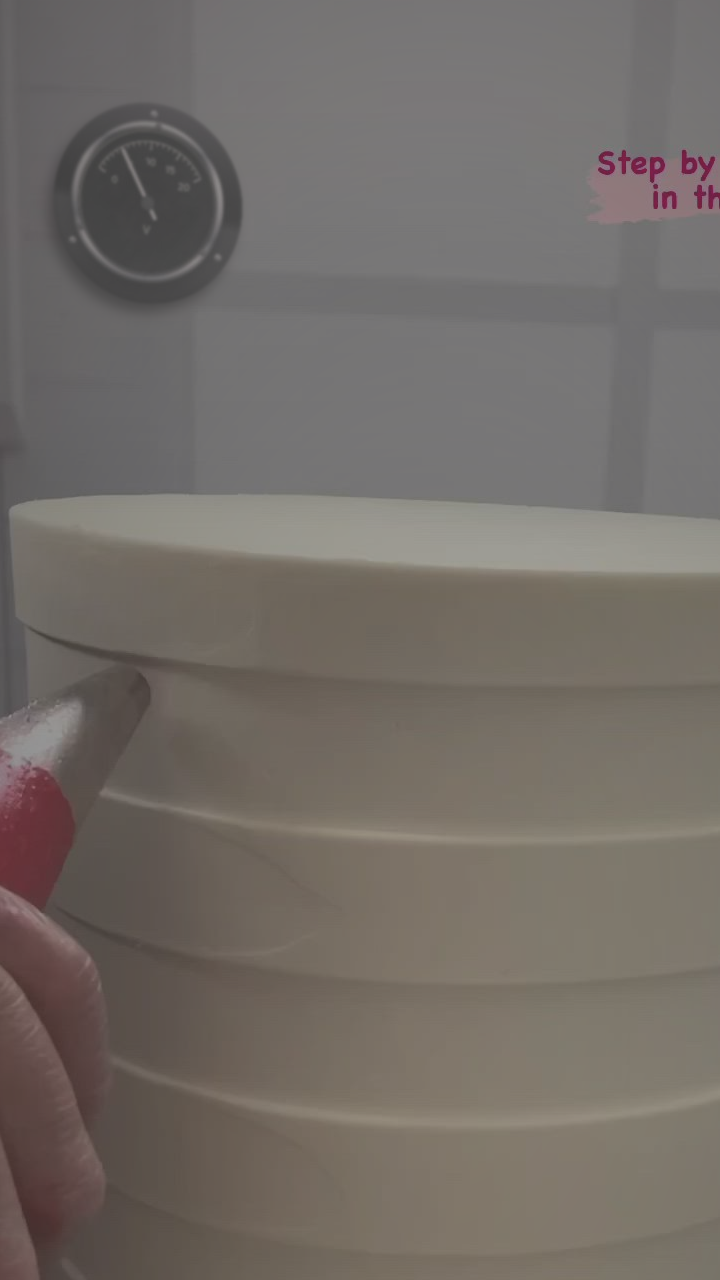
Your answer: 5 V
